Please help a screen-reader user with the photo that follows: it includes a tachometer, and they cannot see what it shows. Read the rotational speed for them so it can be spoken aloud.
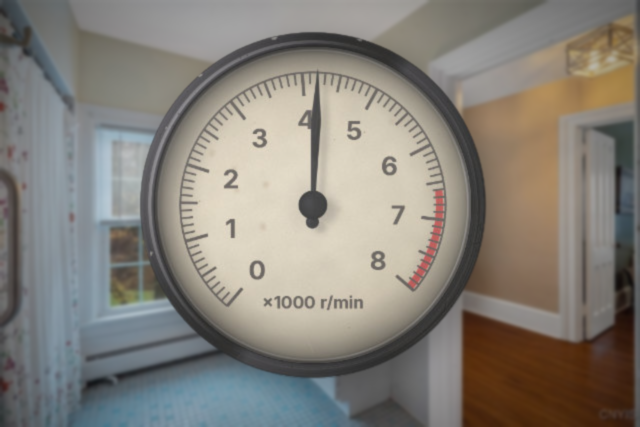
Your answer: 4200 rpm
